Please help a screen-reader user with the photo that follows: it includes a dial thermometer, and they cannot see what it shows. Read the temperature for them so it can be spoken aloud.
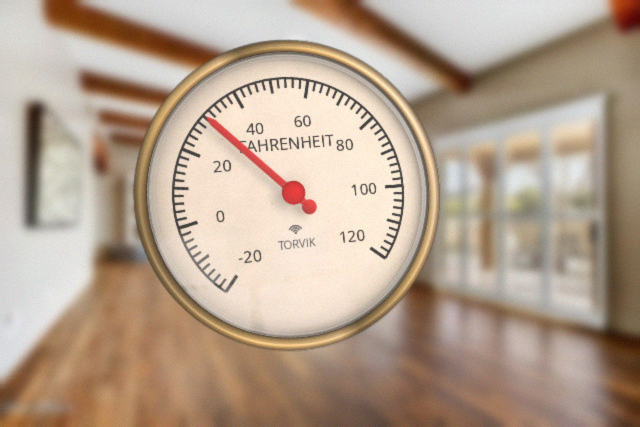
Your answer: 30 °F
